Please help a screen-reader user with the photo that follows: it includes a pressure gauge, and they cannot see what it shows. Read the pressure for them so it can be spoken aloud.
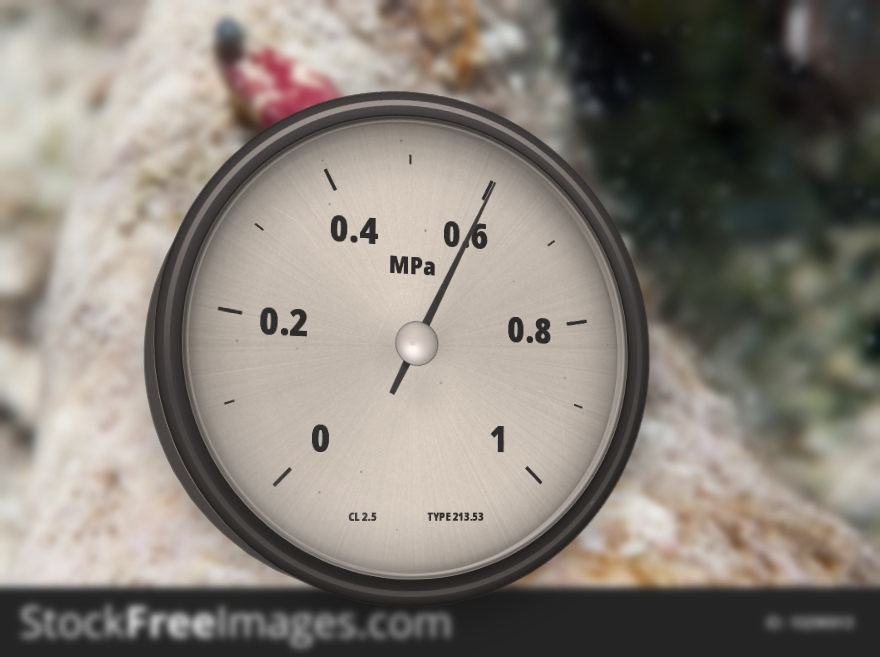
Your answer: 0.6 MPa
